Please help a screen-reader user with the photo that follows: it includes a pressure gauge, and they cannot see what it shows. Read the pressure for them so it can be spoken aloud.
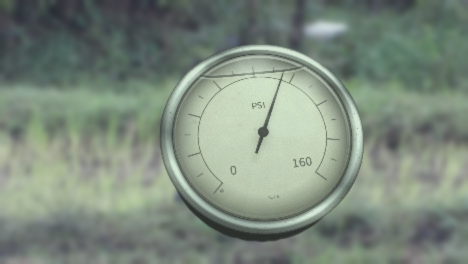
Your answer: 95 psi
